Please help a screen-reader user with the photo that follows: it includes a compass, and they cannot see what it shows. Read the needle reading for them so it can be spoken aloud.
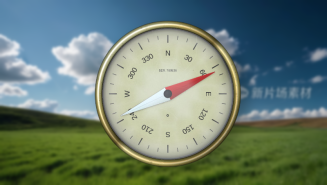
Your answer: 65 °
